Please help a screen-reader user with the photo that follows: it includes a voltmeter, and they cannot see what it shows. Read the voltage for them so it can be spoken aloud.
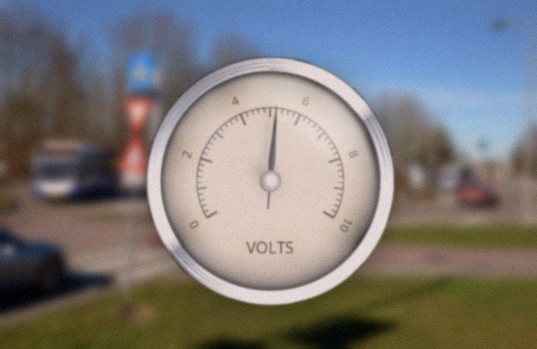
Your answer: 5.2 V
